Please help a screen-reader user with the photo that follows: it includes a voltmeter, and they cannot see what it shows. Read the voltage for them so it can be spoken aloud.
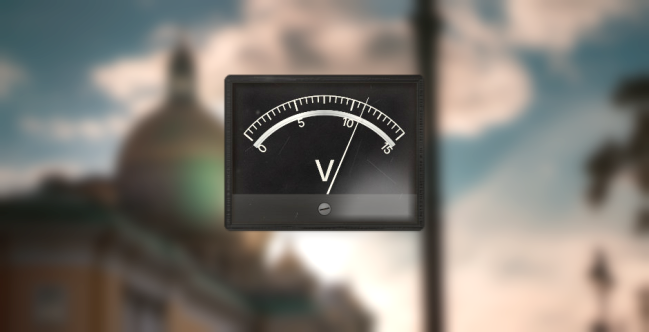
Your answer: 11 V
